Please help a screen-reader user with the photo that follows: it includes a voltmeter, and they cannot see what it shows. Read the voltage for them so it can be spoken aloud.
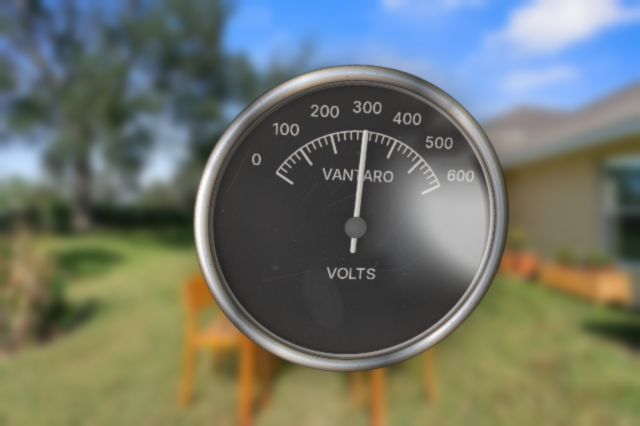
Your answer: 300 V
